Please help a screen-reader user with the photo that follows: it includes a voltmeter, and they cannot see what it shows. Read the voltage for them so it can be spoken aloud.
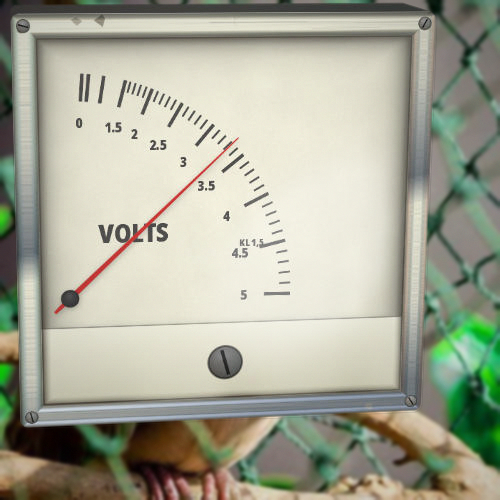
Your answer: 3.3 V
